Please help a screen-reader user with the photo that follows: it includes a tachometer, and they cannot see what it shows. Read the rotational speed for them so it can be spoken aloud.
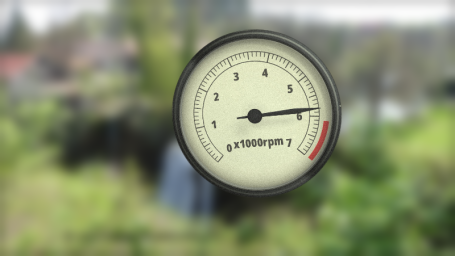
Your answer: 5800 rpm
